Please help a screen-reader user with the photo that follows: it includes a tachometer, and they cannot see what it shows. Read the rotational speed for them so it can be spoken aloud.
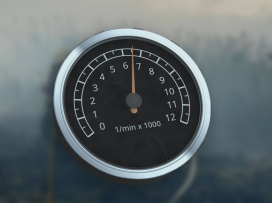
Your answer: 6500 rpm
